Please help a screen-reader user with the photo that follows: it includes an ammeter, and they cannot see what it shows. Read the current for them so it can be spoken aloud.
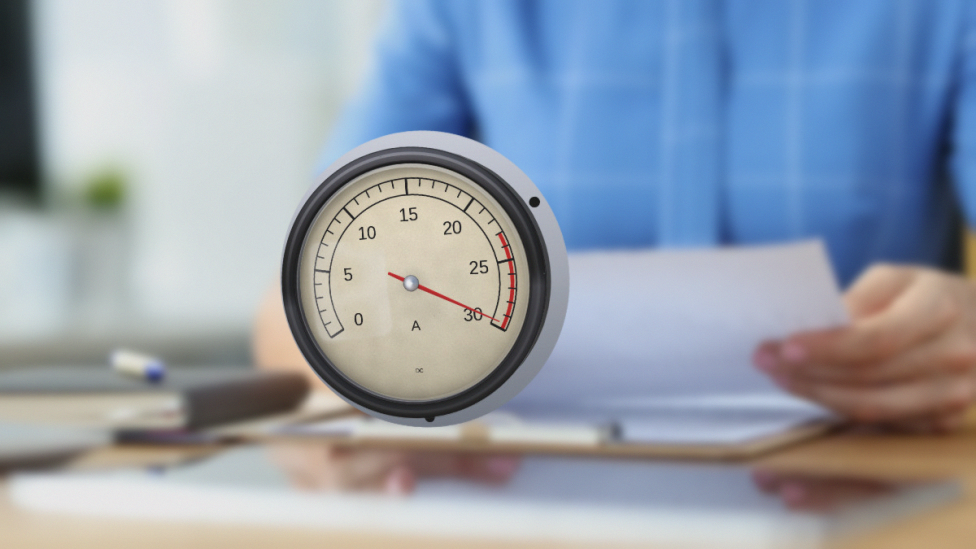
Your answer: 29.5 A
